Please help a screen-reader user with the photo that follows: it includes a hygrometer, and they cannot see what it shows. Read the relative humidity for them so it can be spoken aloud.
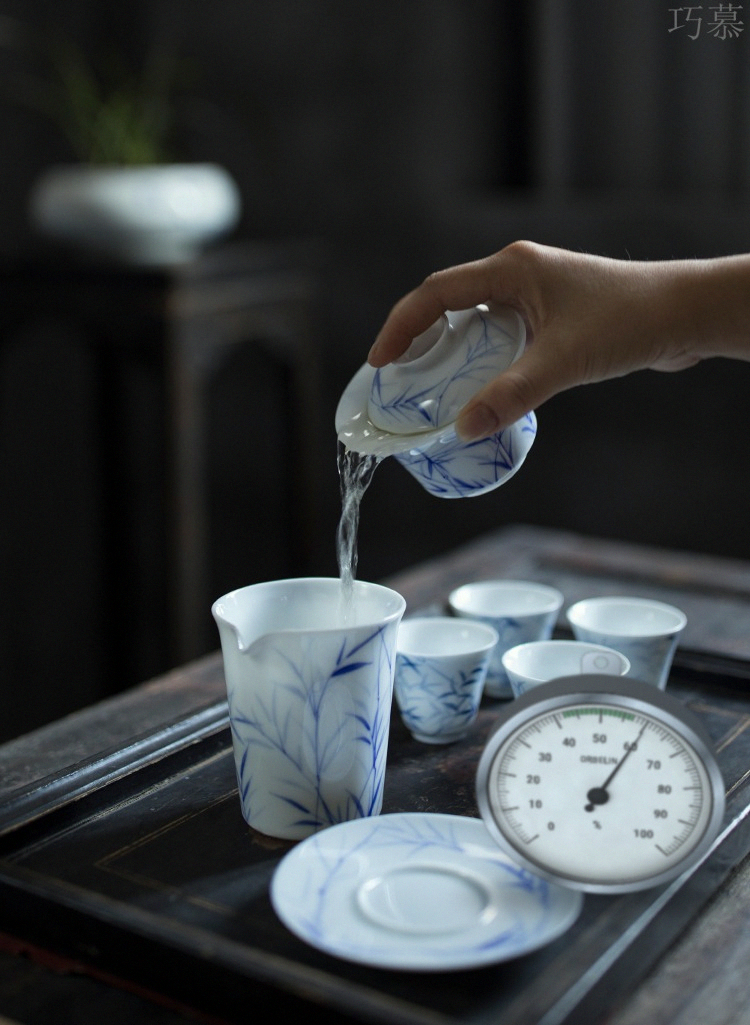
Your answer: 60 %
